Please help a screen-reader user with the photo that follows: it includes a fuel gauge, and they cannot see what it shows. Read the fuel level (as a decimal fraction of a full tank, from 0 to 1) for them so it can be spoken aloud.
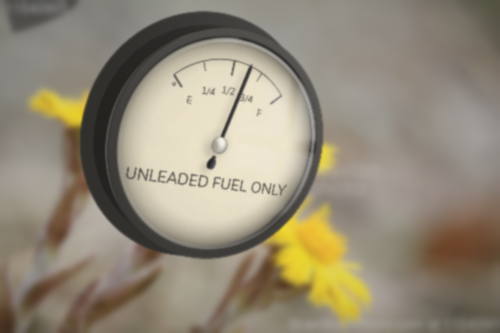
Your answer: 0.625
